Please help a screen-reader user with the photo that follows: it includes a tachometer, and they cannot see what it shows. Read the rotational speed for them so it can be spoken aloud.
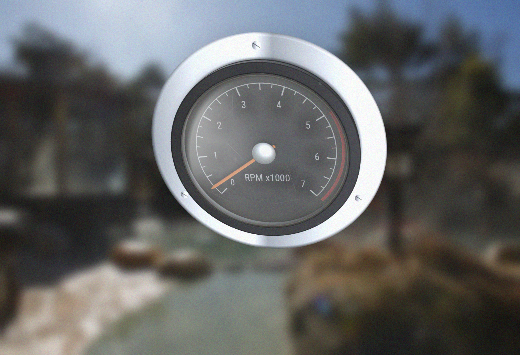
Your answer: 250 rpm
